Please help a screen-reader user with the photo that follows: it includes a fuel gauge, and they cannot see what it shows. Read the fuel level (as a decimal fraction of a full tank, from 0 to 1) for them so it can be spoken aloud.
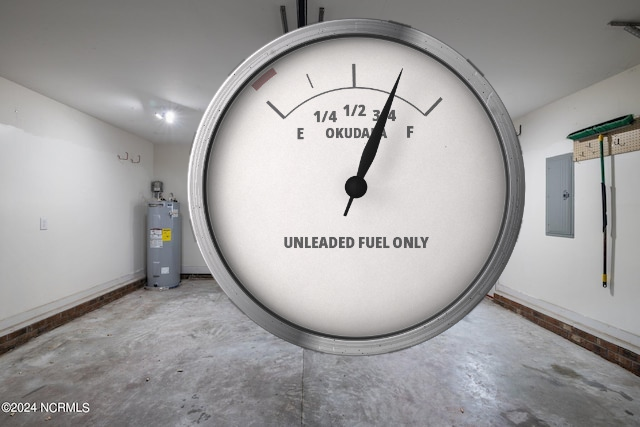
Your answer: 0.75
